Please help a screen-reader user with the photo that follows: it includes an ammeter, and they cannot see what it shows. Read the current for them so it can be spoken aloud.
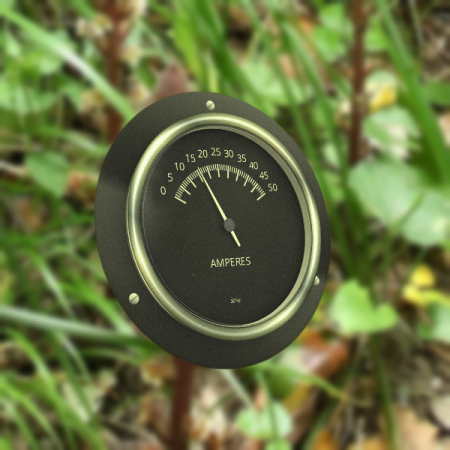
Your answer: 15 A
